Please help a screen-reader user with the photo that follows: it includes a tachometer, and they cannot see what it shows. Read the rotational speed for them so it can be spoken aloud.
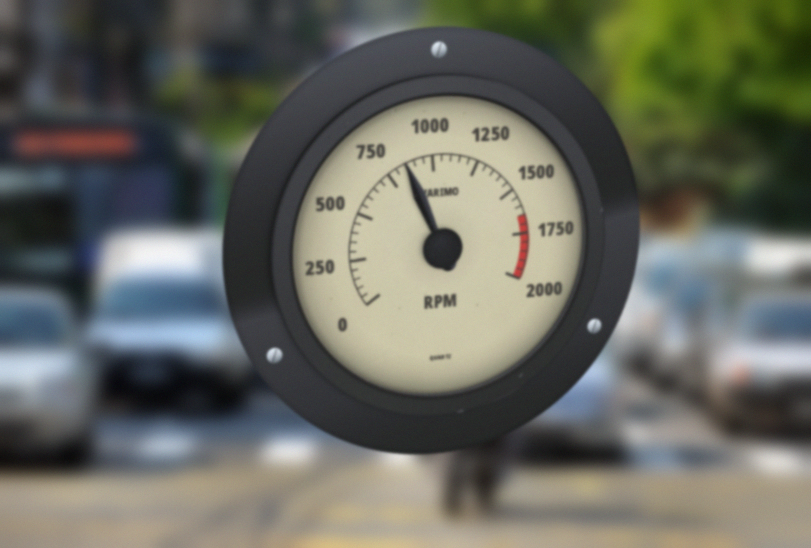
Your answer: 850 rpm
